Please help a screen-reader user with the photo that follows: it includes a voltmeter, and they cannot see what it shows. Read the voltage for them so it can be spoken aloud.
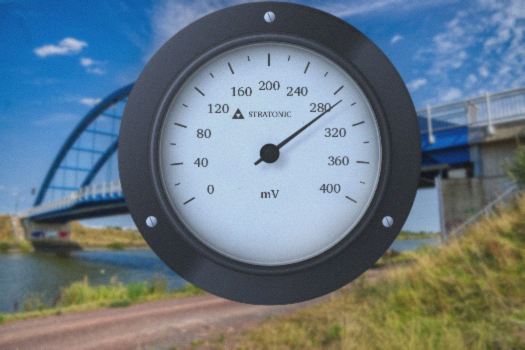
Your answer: 290 mV
